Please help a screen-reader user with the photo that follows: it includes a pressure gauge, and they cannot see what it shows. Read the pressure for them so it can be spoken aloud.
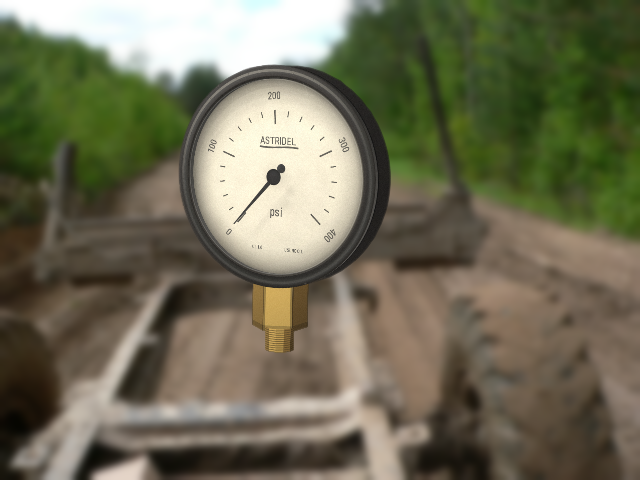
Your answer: 0 psi
